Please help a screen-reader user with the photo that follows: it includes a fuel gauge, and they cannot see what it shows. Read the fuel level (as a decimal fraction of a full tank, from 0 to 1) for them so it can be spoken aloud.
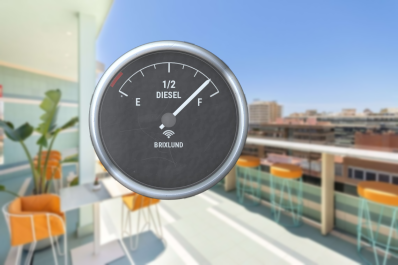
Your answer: 0.875
